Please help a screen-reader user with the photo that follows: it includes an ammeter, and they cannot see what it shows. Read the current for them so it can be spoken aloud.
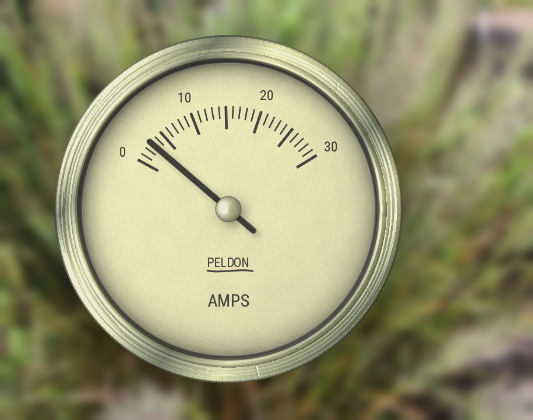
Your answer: 3 A
